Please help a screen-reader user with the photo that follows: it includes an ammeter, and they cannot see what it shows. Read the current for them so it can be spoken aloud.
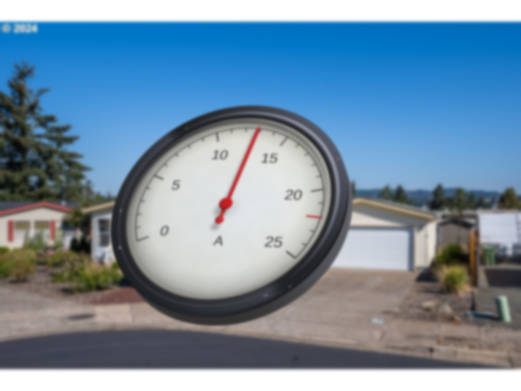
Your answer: 13 A
